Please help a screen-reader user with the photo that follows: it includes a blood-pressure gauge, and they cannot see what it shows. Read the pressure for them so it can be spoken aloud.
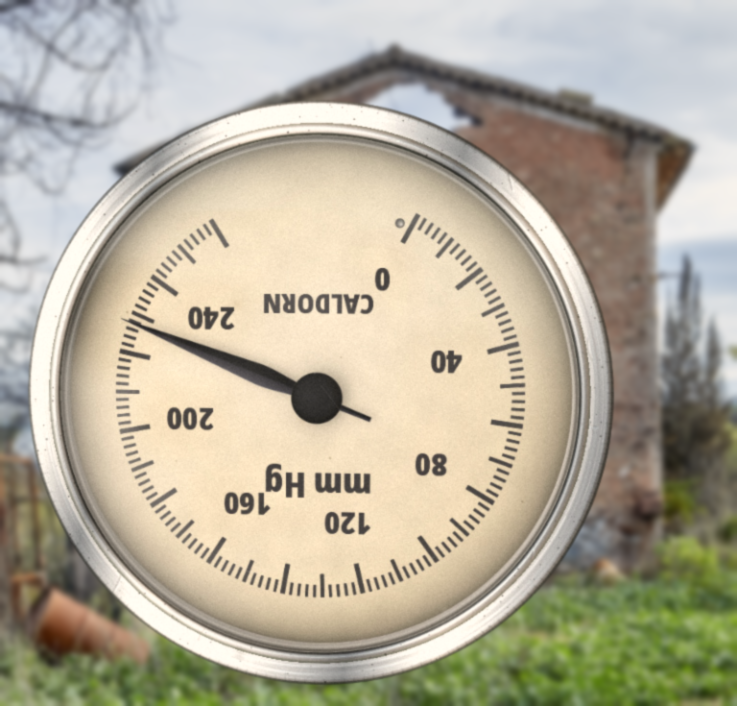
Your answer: 228 mmHg
